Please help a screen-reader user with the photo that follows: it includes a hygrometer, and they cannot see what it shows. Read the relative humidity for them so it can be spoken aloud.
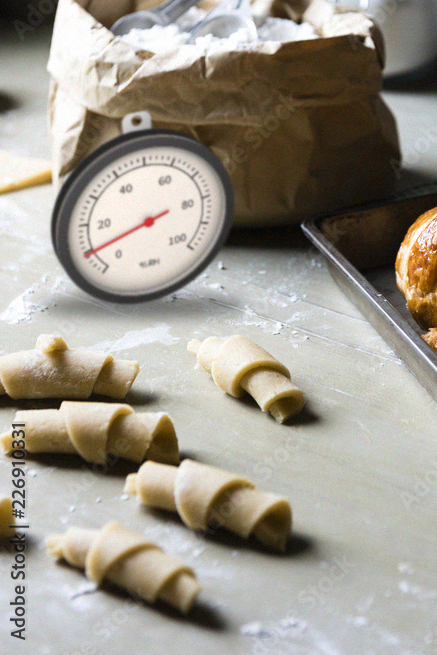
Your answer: 10 %
